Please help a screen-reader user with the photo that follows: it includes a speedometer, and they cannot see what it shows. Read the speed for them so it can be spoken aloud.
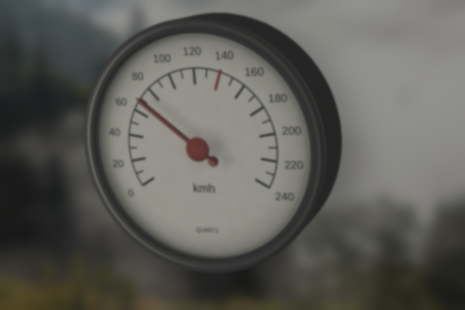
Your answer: 70 km/h
